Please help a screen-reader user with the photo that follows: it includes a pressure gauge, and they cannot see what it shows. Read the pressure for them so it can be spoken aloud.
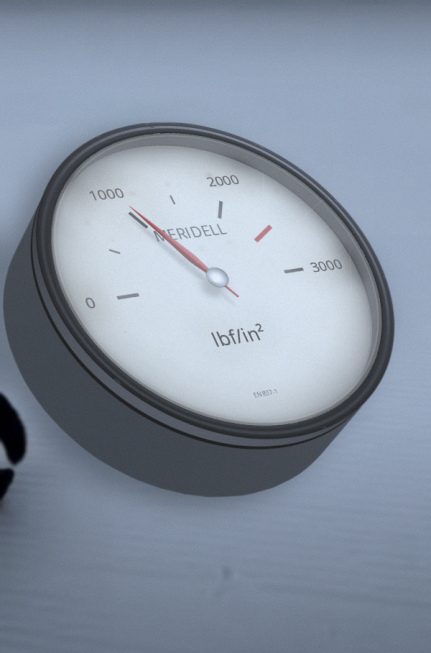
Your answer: 1000 psi
